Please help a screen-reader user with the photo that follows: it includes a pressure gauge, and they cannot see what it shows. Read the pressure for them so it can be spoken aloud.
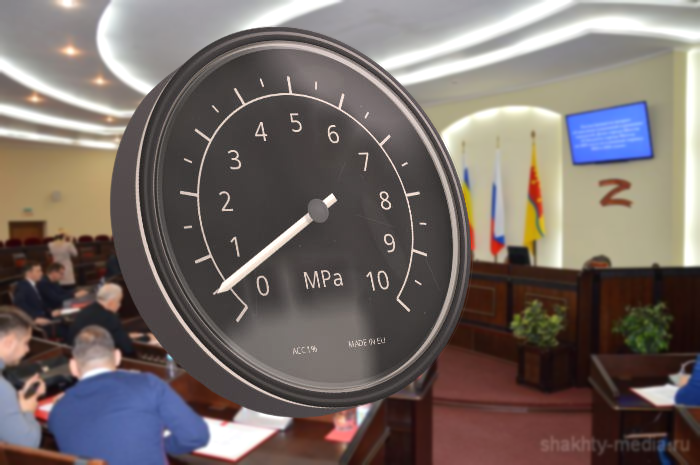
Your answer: 0.5 MPa
